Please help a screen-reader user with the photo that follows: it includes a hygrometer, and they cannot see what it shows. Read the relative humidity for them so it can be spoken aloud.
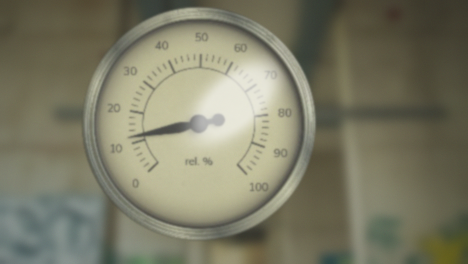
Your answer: 12 %
